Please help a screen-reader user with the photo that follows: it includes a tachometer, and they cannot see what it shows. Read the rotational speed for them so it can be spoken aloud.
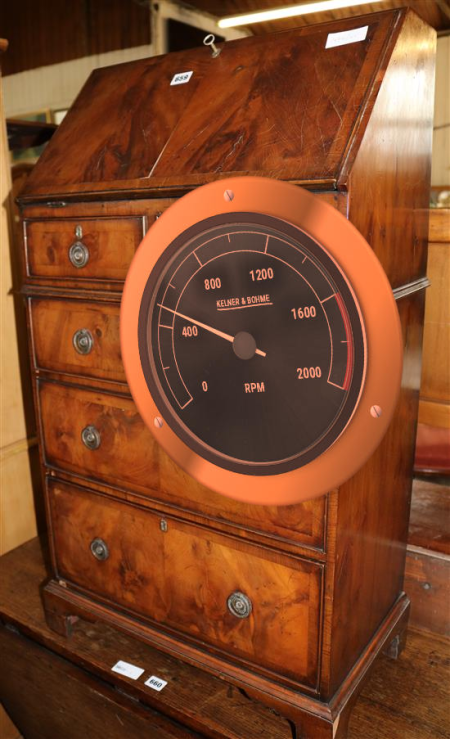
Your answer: 500 rpm
